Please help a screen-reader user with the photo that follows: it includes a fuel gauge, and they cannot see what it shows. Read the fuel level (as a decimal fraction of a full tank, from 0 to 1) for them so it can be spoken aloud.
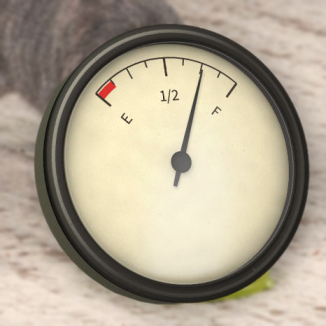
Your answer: 0.75
